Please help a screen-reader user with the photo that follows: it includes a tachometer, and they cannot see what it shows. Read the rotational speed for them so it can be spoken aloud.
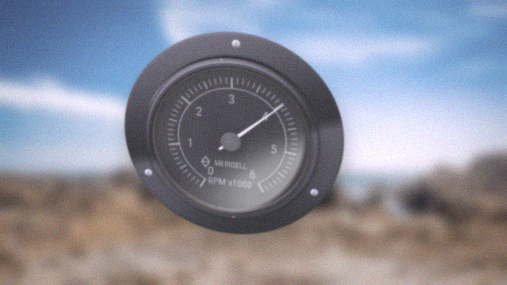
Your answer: 4000 rpm
